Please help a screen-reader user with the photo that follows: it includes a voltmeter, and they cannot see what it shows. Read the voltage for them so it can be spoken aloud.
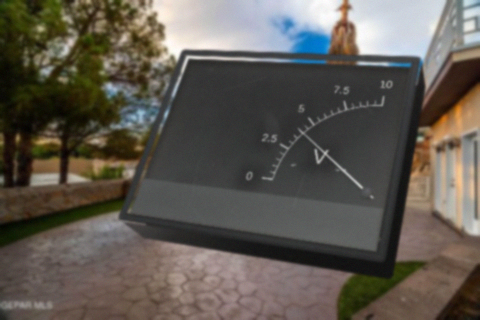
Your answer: 4 V
